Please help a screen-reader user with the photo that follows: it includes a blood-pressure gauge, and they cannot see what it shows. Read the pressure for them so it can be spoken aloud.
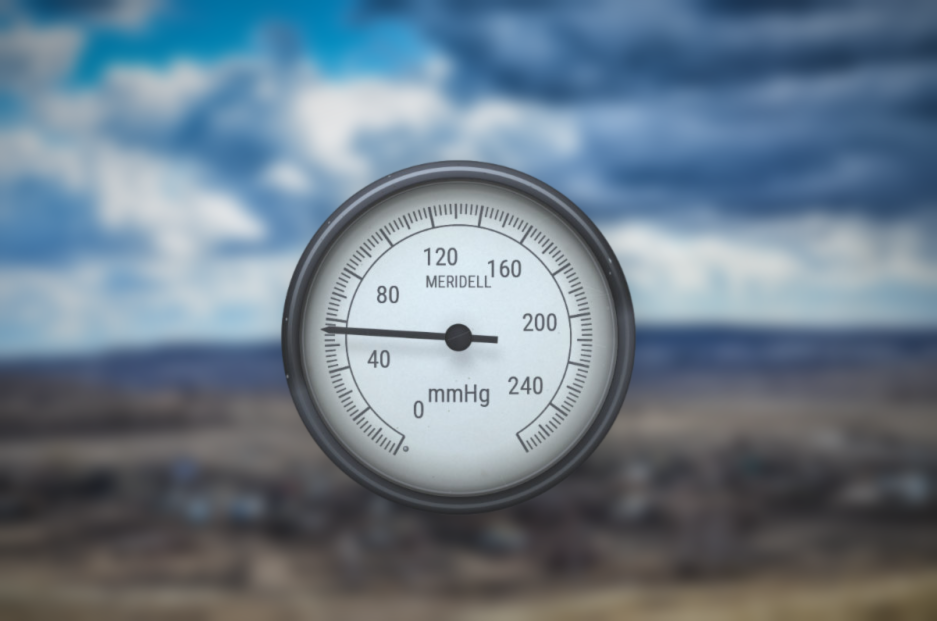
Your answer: 56 mmHg
